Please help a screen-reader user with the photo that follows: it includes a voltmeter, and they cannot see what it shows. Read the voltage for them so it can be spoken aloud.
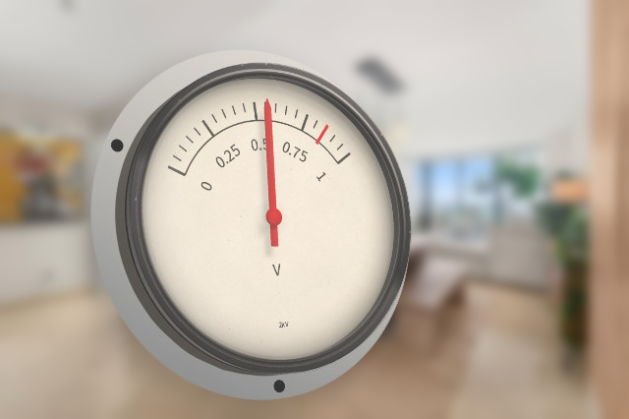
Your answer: 0.55 V
